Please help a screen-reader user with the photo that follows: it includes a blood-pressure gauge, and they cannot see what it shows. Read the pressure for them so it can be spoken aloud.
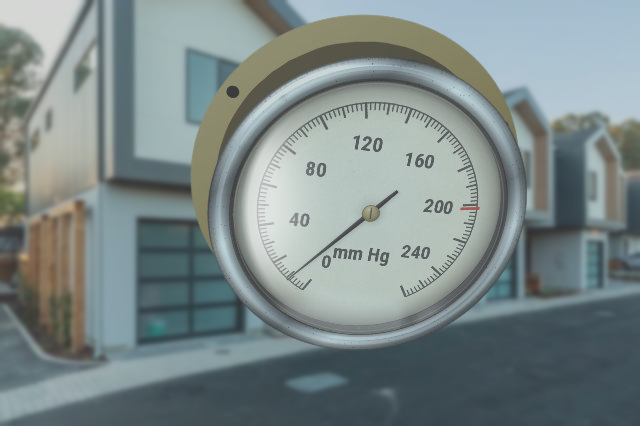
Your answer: 10 mmHg
